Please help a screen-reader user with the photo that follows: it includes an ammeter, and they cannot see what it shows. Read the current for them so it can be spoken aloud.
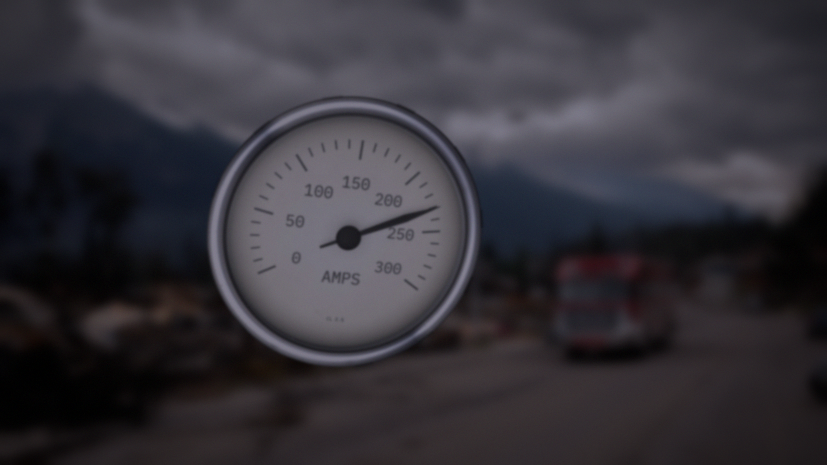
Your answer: 230 A
